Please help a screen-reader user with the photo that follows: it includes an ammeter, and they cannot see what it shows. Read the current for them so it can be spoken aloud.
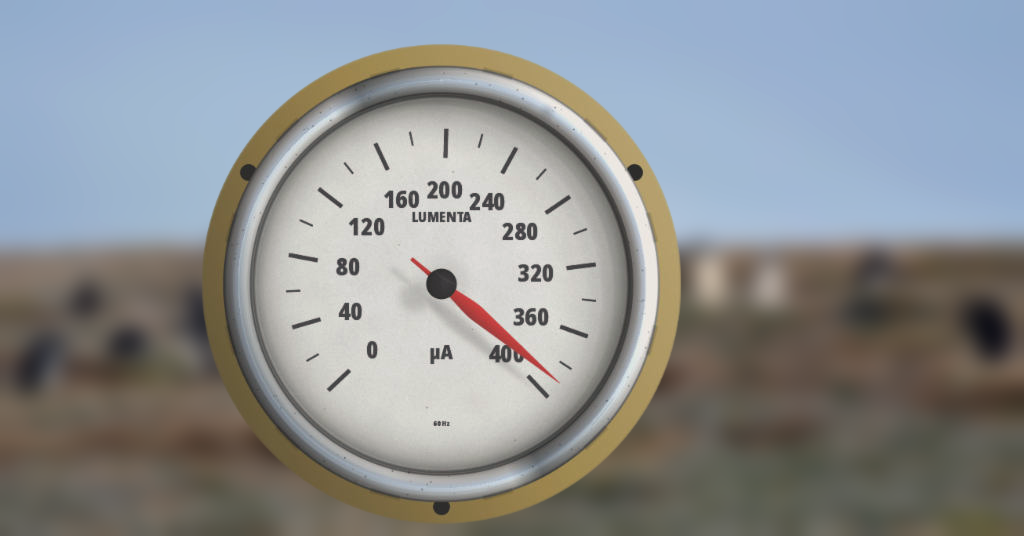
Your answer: 390 µA
